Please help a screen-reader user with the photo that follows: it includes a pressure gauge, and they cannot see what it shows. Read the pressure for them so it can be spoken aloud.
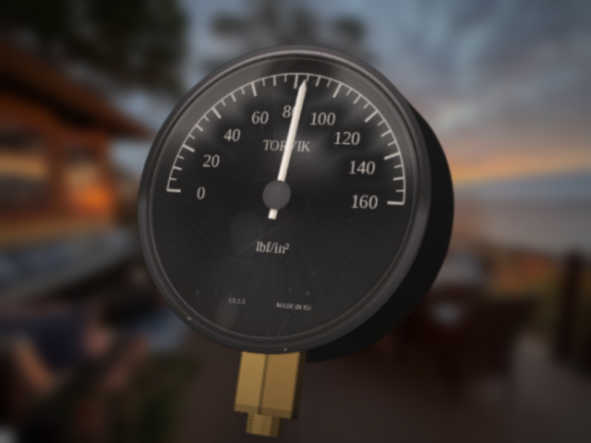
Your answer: 85 psi
